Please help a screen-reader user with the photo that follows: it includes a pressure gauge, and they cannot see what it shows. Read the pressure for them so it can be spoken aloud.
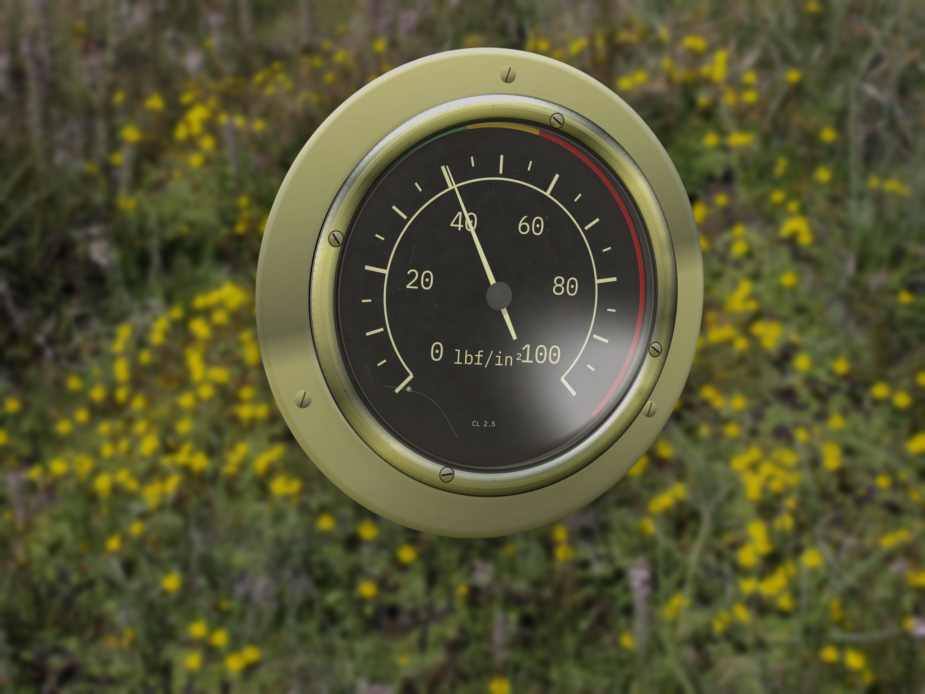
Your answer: 40 psi
